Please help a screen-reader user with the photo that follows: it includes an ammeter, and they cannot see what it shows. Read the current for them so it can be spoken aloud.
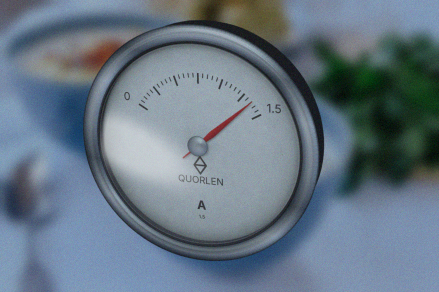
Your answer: 1.35 A
